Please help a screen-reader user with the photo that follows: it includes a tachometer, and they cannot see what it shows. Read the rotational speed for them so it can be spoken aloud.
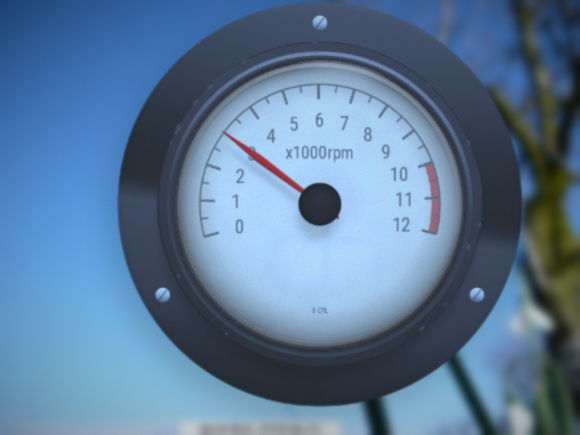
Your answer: 3000 rpm
